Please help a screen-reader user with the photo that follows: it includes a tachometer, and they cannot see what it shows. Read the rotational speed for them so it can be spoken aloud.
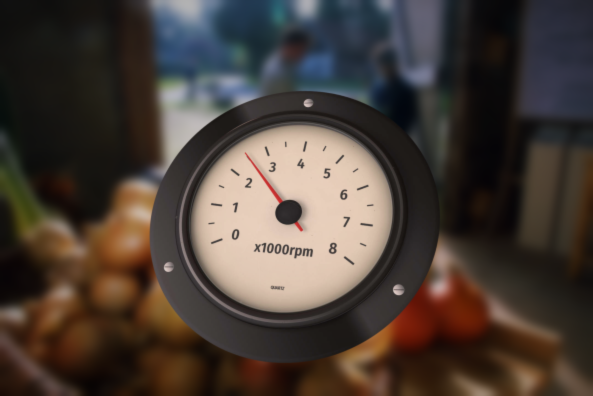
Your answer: 2500 rpm
